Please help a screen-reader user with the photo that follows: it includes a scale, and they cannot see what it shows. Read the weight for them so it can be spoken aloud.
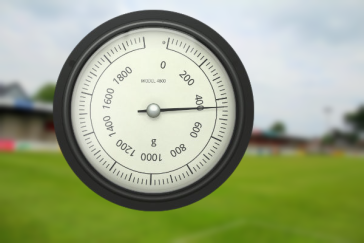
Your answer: 440 g
